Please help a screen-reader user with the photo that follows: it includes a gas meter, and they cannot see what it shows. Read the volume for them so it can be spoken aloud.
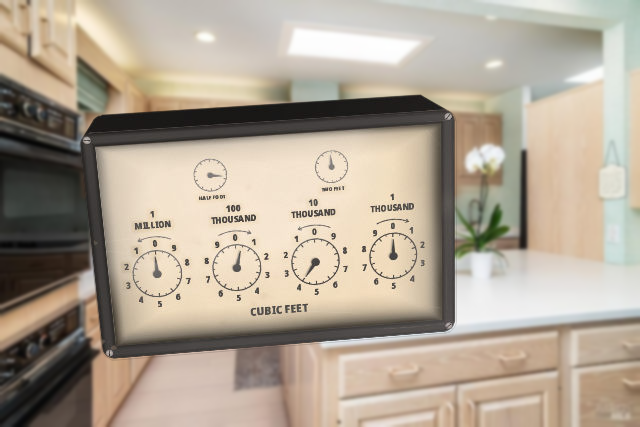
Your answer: 4000 ft³
